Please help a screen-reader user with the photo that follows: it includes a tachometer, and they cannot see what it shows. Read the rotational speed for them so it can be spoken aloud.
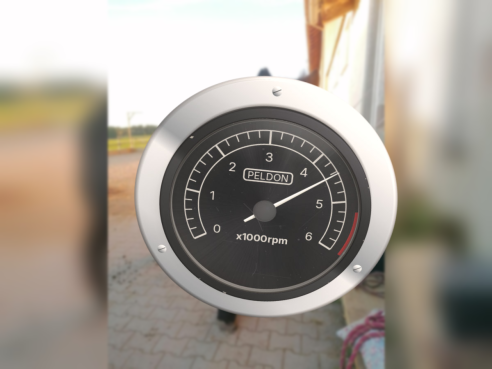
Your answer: 4400 rpm
